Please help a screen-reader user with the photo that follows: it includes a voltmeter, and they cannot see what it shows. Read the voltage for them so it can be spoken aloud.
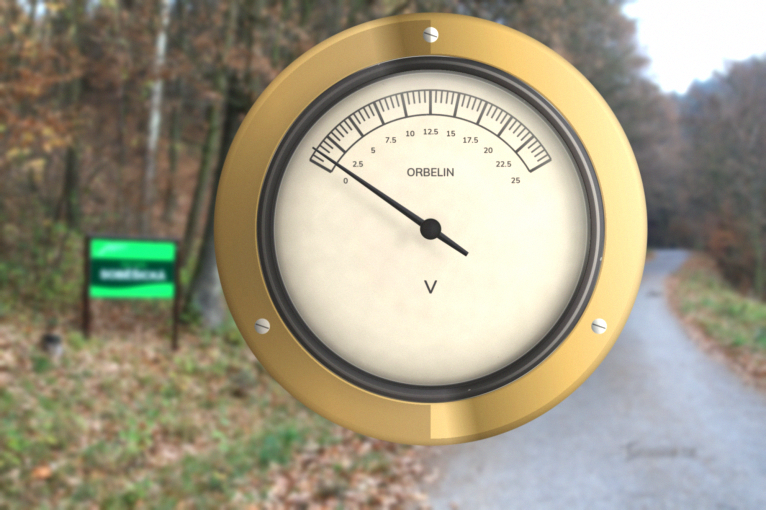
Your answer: 1 V
